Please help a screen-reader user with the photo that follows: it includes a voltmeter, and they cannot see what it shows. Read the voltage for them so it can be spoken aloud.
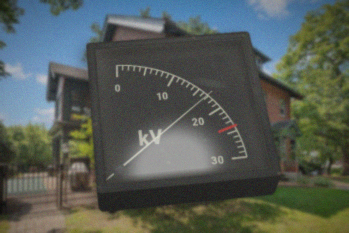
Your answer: 17 kV
